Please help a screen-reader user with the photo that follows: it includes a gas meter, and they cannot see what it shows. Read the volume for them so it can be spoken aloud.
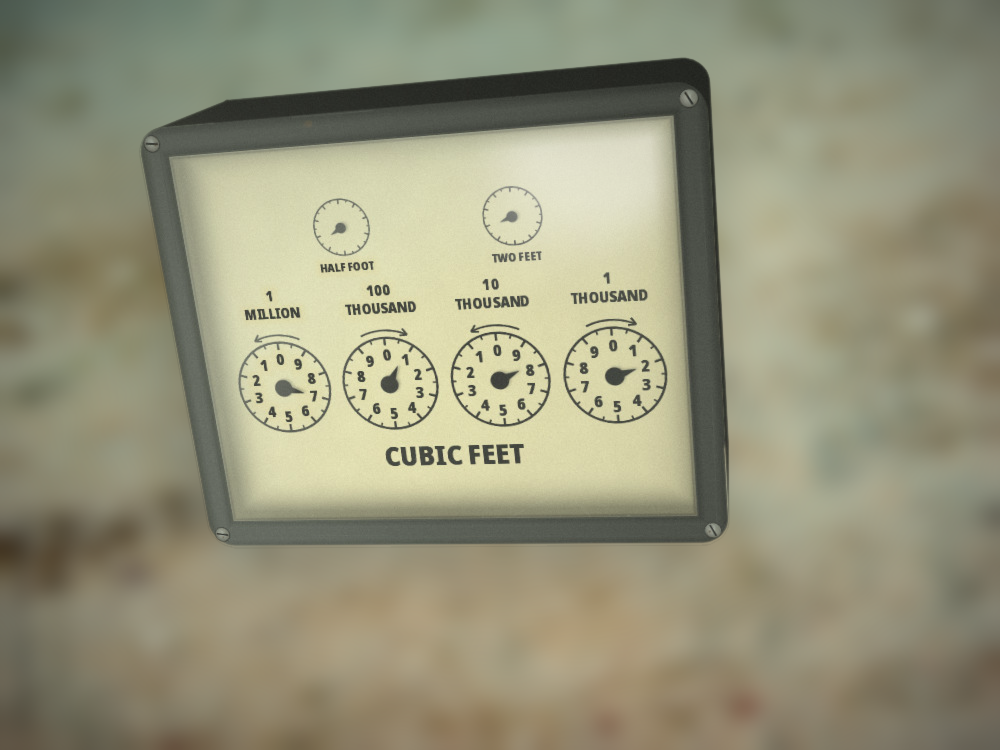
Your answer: 708200 ft³
